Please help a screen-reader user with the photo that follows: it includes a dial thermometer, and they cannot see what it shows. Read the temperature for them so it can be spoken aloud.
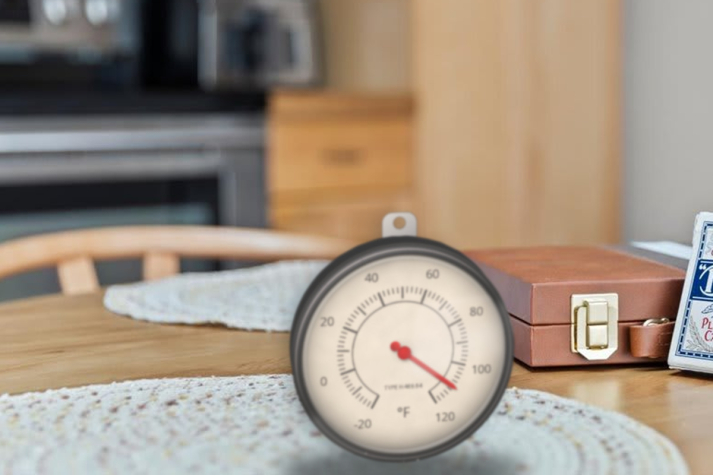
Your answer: 110 °F
